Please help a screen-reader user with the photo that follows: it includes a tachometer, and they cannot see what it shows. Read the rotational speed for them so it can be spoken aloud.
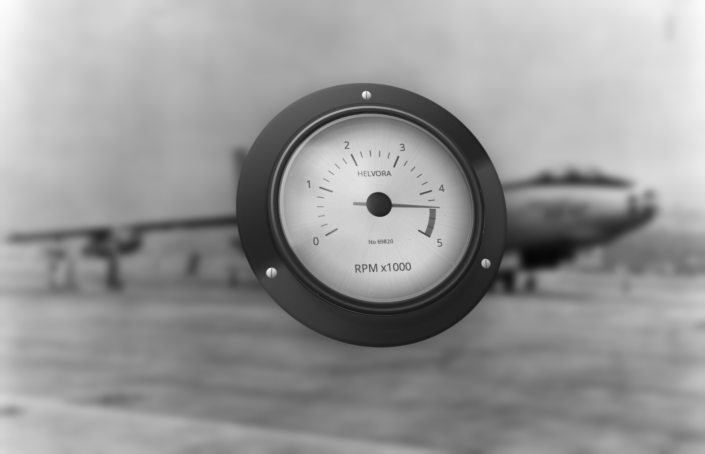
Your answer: 4400 rpm
